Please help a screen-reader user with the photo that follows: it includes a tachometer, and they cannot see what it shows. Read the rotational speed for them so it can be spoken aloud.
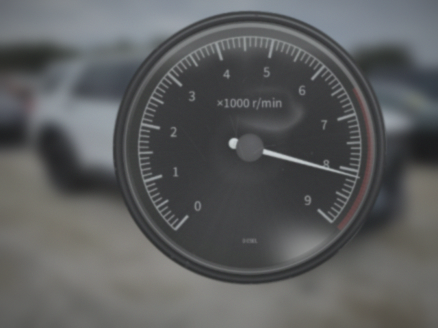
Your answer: 8100 rpm
